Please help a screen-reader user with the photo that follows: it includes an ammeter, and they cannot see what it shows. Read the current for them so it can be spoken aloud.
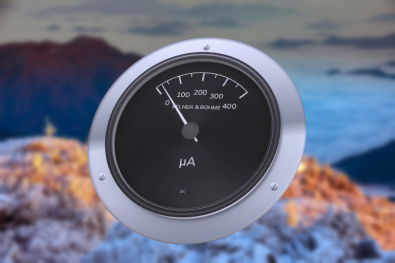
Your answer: 25 µA
